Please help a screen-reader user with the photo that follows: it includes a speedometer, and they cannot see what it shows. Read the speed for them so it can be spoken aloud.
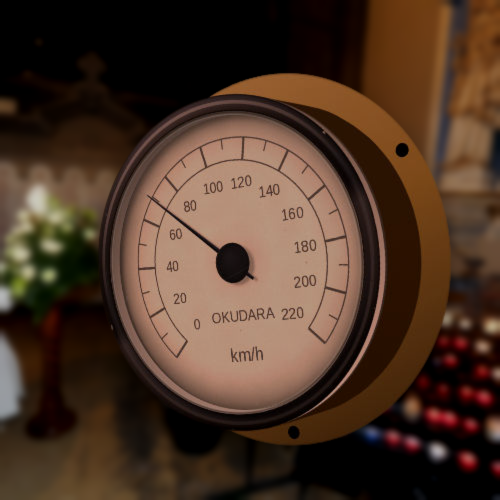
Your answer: 70 km/h
